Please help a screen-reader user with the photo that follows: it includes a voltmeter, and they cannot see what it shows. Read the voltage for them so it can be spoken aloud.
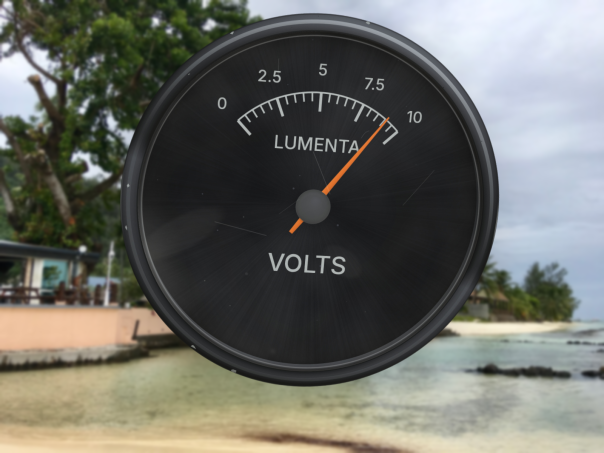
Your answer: 9 V
